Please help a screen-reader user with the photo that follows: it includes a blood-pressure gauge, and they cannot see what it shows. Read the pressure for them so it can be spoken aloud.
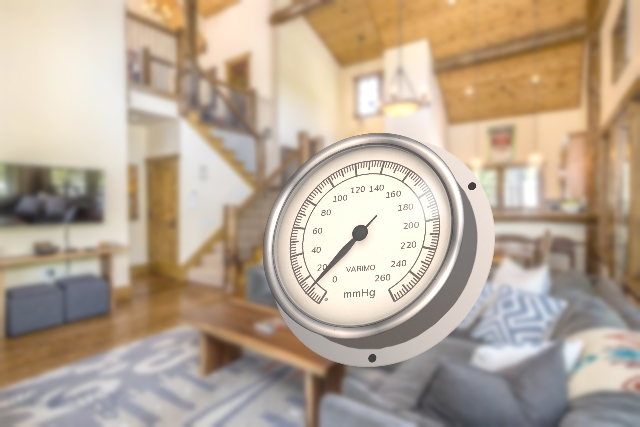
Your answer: 10 mmHg
